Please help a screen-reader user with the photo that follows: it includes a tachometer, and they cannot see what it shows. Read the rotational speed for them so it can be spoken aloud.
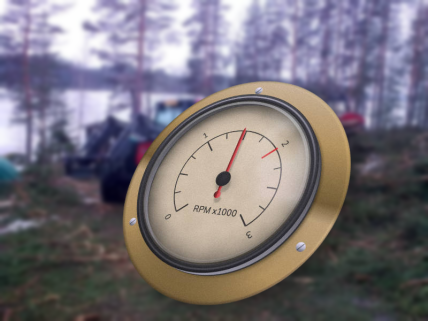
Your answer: 1500 rpm
